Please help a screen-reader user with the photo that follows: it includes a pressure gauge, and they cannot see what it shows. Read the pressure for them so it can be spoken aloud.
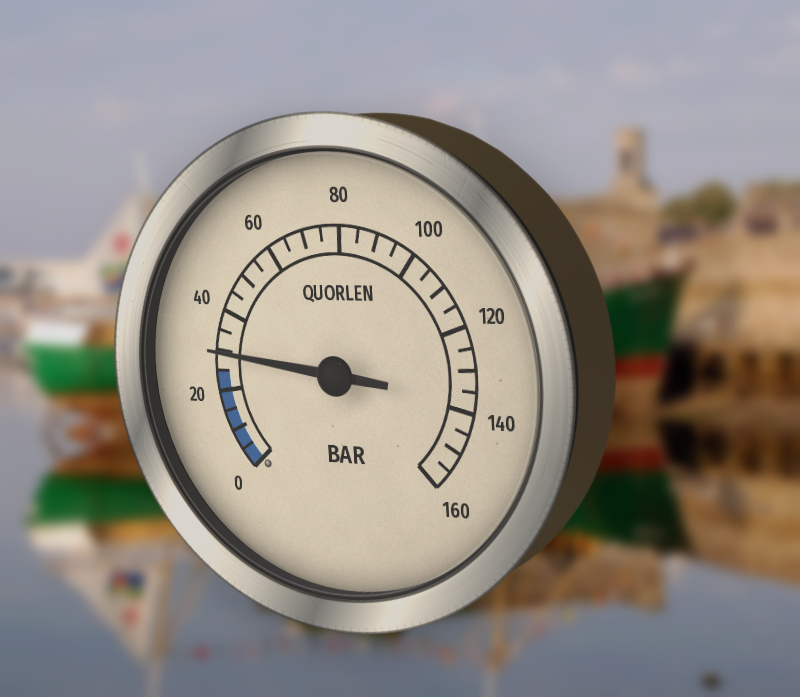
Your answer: 30 bar
